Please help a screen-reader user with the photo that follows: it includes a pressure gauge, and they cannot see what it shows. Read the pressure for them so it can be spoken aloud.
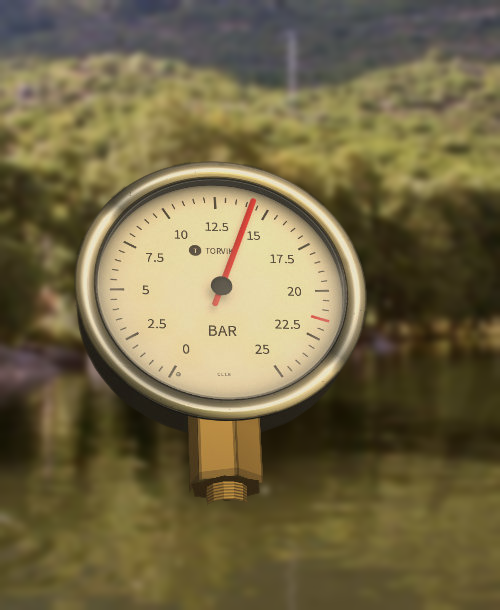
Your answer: 14.25 bar
